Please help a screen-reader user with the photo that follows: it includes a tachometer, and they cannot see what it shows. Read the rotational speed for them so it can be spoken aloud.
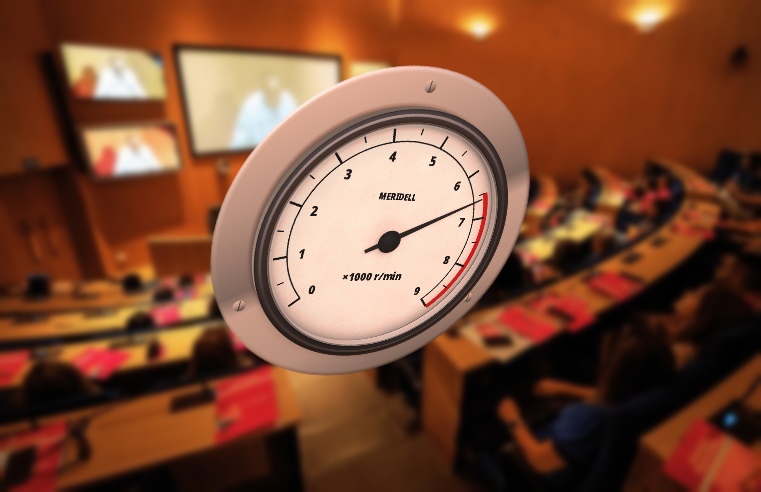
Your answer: 6500 rpm
